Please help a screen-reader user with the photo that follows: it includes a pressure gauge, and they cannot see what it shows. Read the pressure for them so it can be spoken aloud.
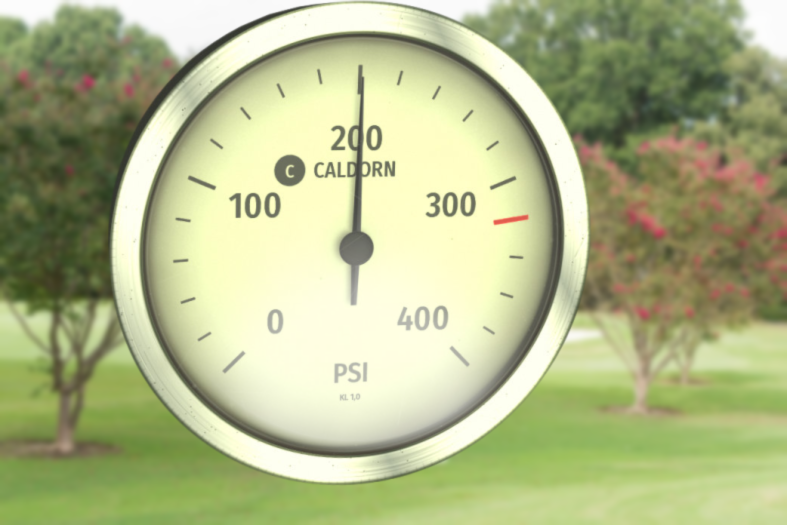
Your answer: 200 psi
